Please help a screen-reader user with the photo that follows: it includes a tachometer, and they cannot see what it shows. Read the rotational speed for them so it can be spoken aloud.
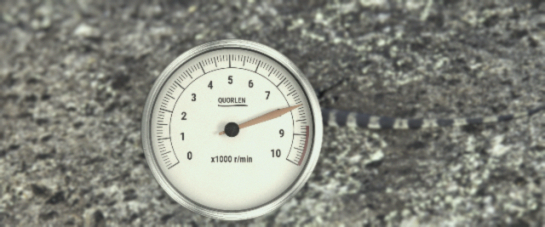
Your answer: 8000 rpm
